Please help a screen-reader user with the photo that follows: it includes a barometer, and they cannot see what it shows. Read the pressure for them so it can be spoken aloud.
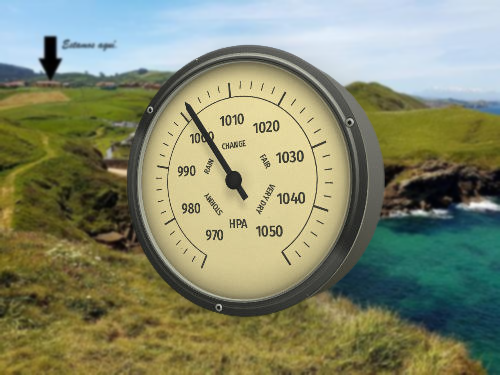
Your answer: 1002 hPa
